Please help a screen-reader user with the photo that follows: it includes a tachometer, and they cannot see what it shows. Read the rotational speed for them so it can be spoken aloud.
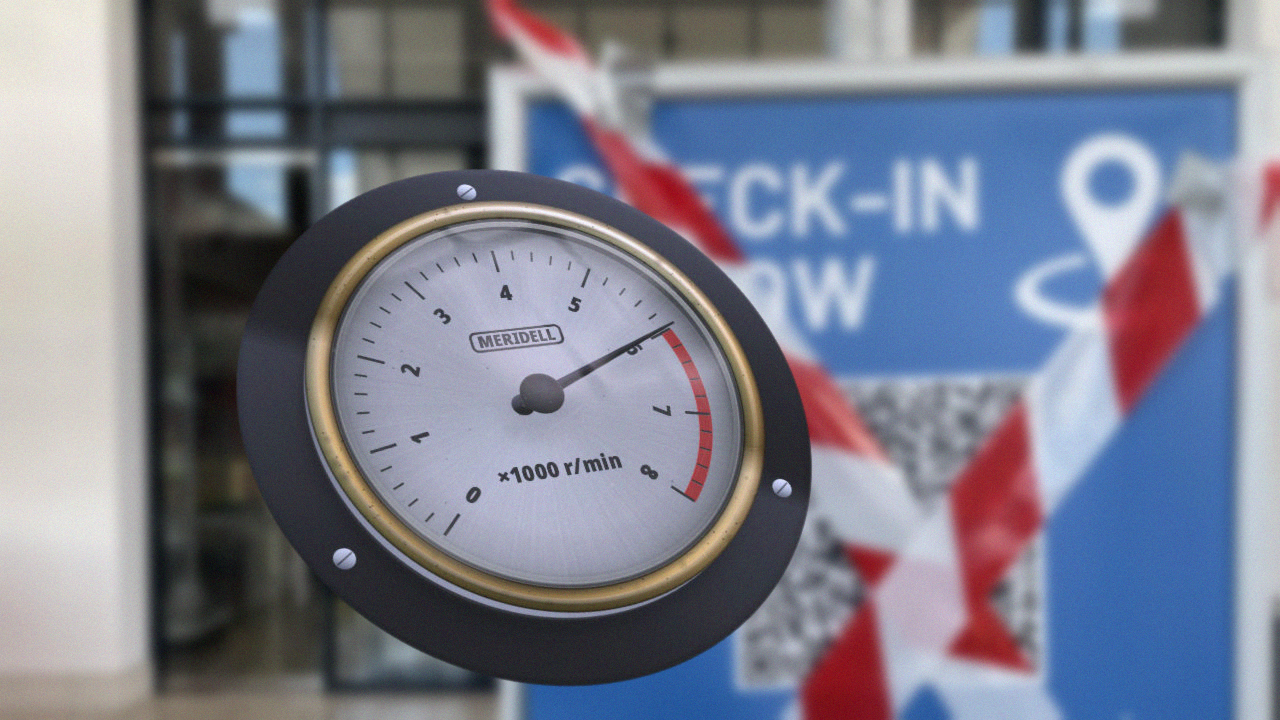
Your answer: 6000 rpm
